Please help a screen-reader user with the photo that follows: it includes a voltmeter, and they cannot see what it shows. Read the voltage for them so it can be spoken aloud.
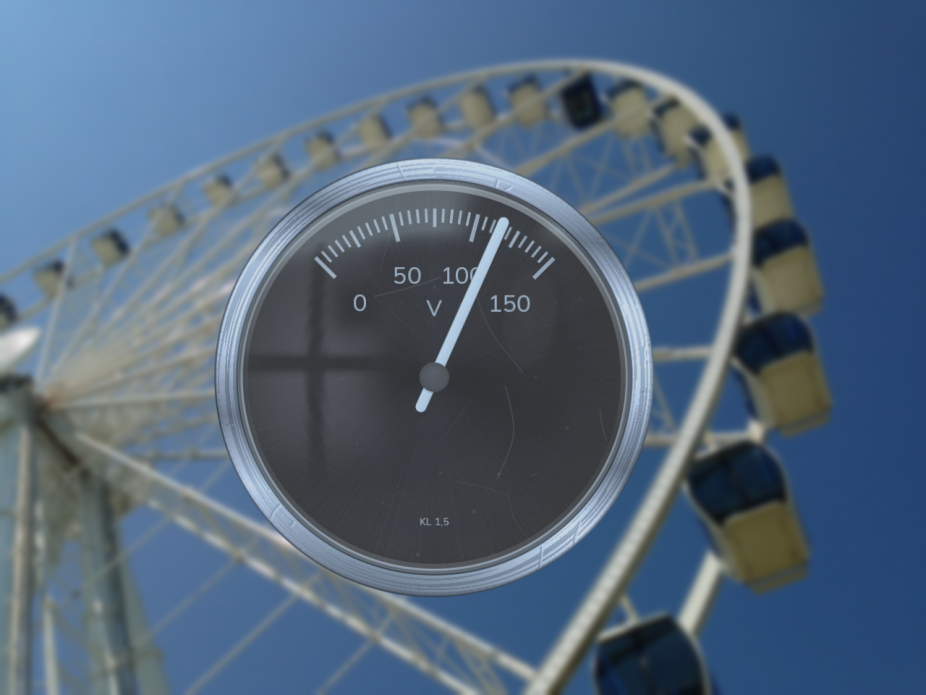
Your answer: 115 V
